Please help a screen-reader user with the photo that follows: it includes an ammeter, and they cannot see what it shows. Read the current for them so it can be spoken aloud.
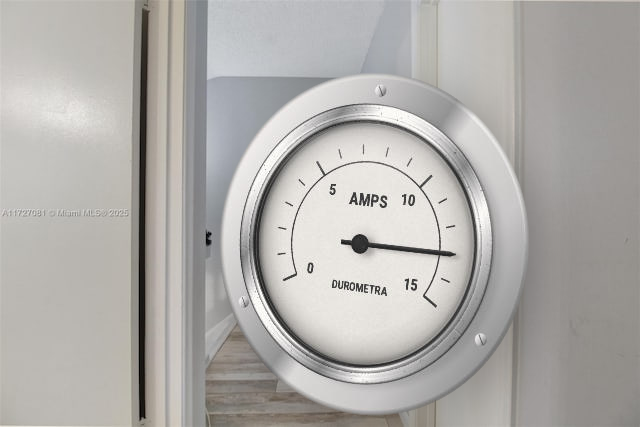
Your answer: 13 A
